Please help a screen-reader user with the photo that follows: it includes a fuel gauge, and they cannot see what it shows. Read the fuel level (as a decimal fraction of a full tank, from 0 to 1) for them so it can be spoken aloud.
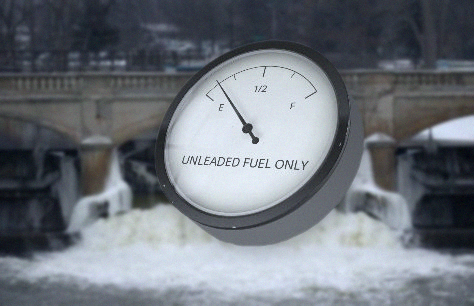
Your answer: 0.125
